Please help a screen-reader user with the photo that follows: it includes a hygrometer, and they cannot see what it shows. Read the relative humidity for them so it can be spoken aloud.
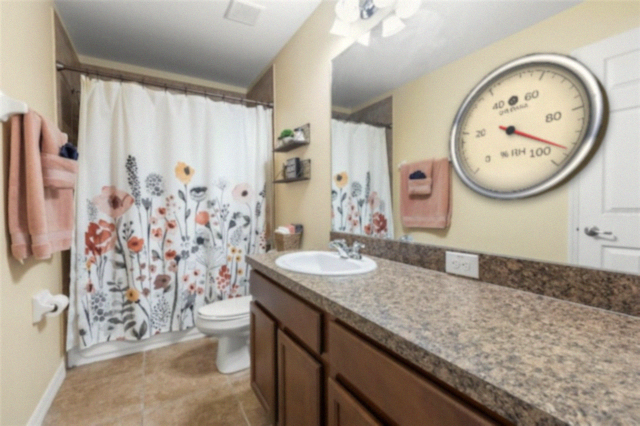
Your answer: 94 %
